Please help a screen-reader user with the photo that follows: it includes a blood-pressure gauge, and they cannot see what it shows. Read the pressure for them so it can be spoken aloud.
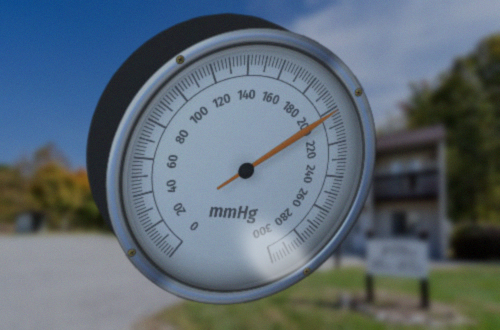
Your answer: 200 mmHg
